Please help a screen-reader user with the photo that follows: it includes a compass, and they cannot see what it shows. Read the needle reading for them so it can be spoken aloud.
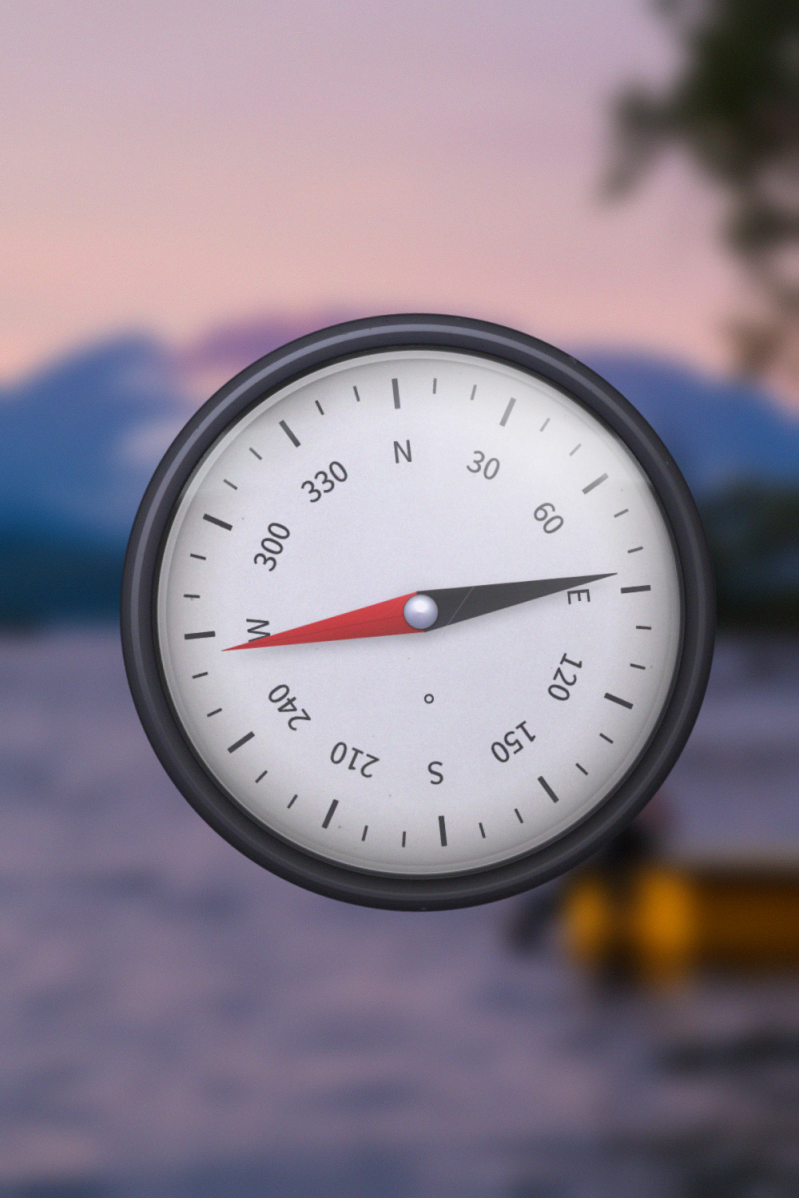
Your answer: 265 °
